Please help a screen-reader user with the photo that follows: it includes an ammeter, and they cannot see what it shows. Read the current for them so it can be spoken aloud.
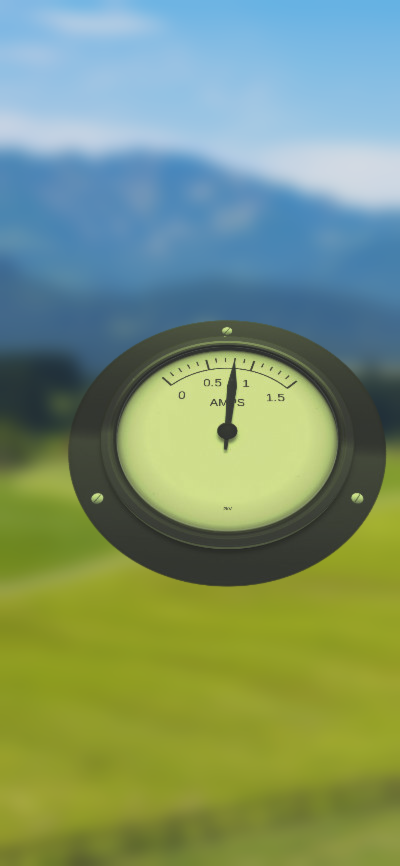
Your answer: 0.8 A
